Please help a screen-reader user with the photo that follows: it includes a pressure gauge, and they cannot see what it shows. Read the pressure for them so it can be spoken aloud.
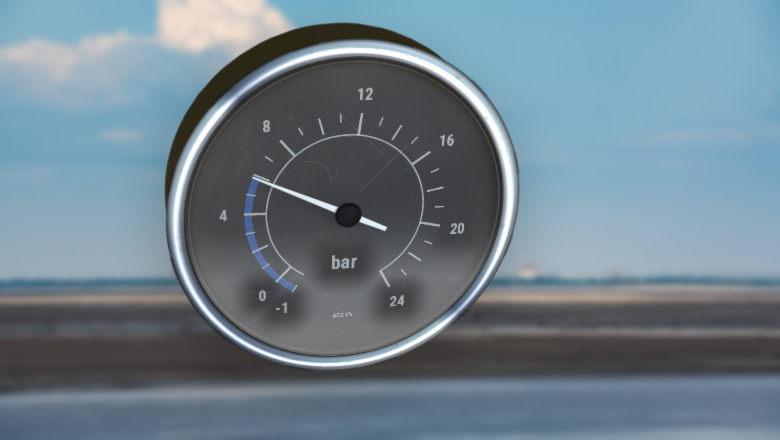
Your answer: 6 bar
